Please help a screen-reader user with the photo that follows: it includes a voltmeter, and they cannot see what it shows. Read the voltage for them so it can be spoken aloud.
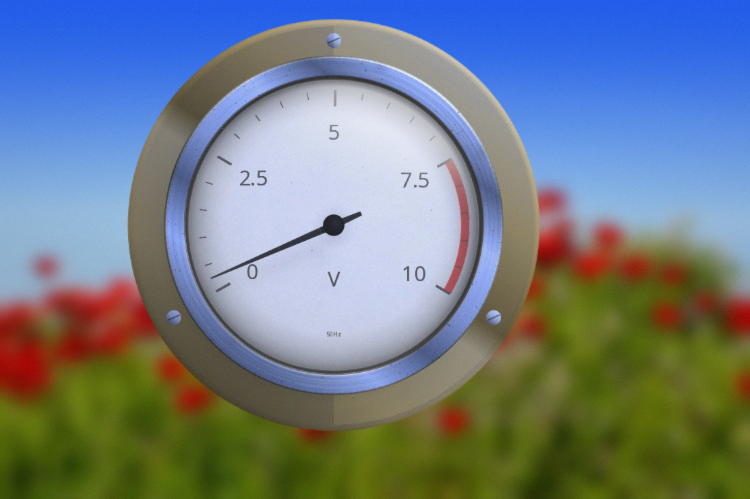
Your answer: 0.25 V
